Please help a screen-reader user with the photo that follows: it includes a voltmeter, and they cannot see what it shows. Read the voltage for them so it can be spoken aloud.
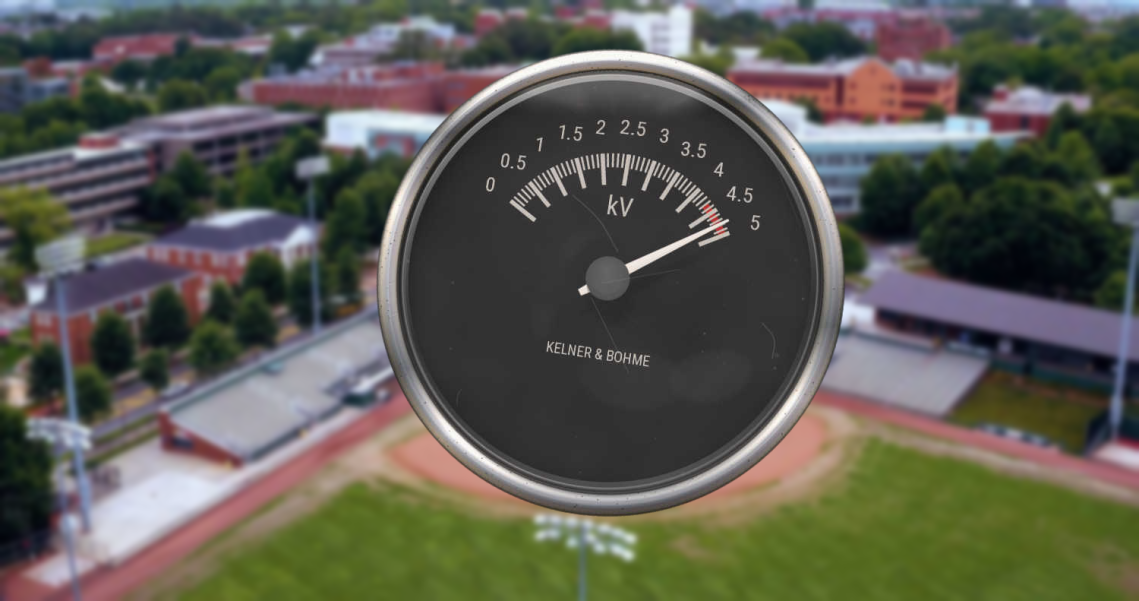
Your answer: 4.8 kV
